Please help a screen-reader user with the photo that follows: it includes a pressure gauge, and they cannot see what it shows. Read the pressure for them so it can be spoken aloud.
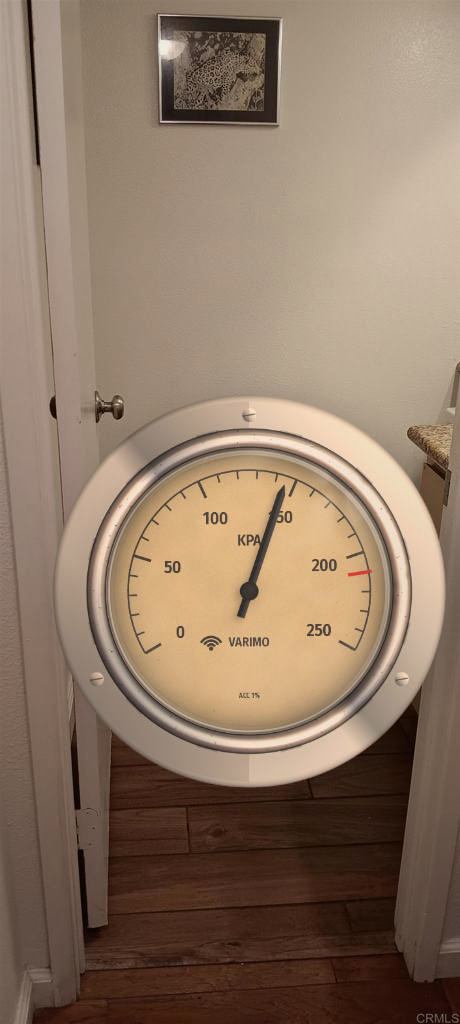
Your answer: 145 kPa
